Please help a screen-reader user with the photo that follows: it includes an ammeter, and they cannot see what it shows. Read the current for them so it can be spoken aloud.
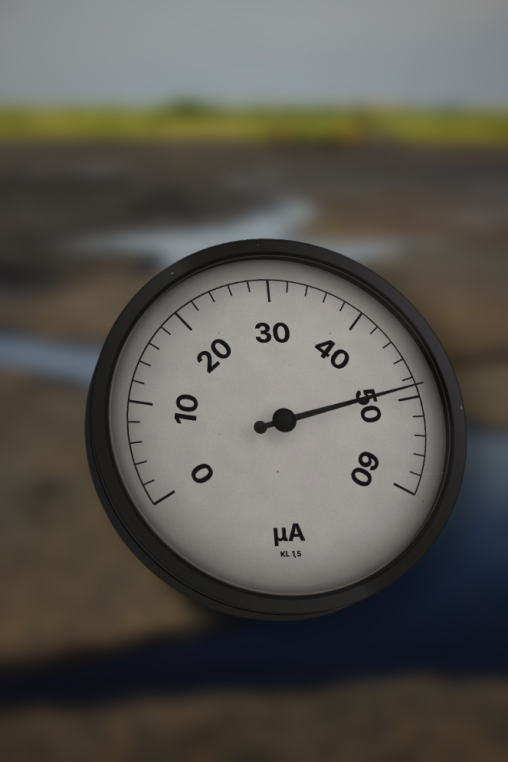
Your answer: 49 µA
